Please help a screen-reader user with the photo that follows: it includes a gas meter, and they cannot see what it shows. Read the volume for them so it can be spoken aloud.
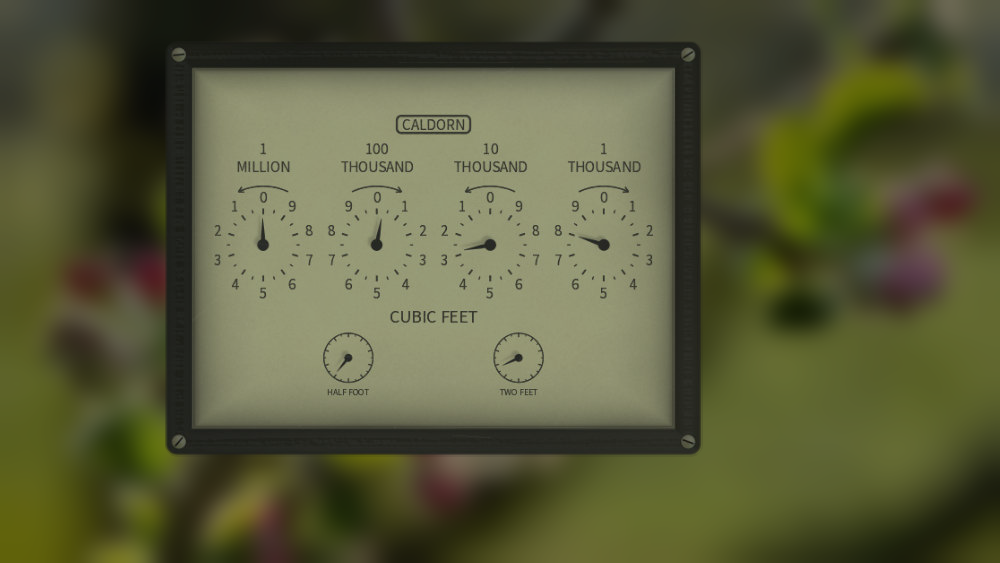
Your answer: 2800 ft³
